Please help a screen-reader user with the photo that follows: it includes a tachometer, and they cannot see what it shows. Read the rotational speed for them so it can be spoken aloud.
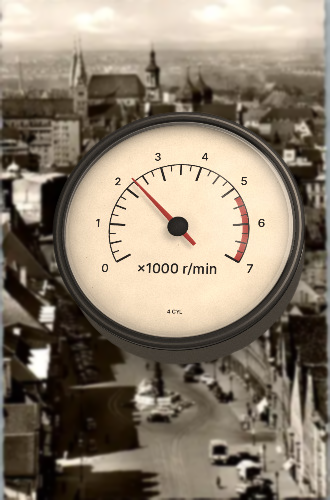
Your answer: 2250 rpm
